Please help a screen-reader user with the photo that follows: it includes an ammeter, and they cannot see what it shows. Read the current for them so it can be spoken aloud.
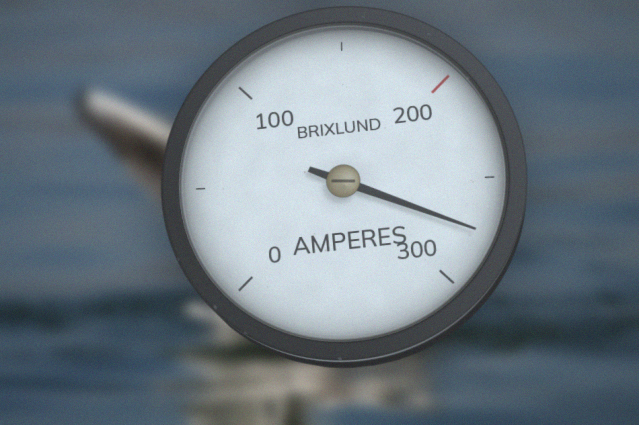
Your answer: 275 A
